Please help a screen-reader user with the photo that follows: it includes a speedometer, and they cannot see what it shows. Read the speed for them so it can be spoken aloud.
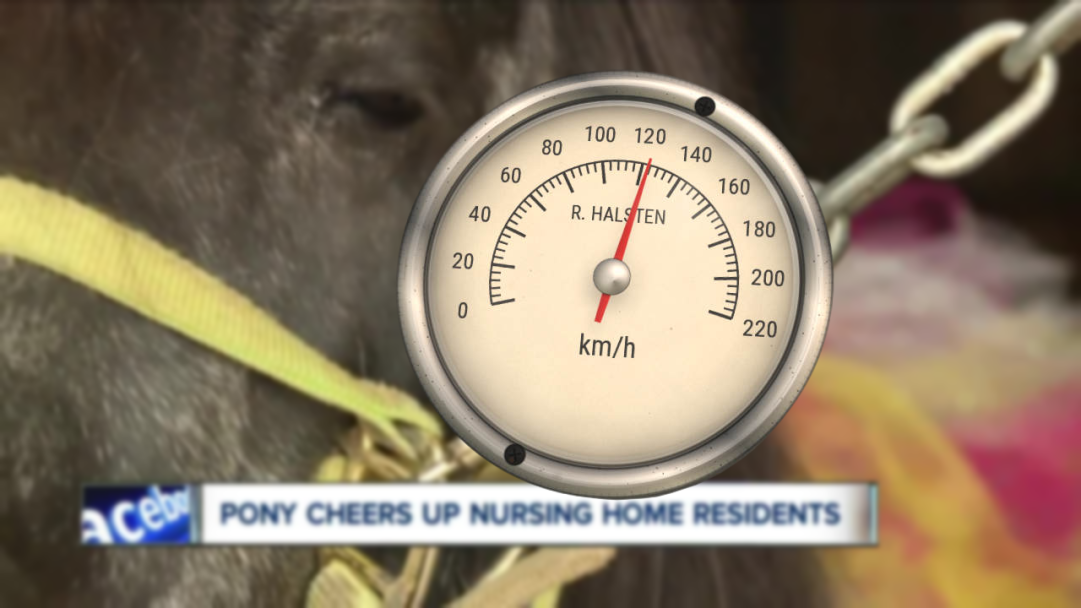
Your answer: 124 km/h
